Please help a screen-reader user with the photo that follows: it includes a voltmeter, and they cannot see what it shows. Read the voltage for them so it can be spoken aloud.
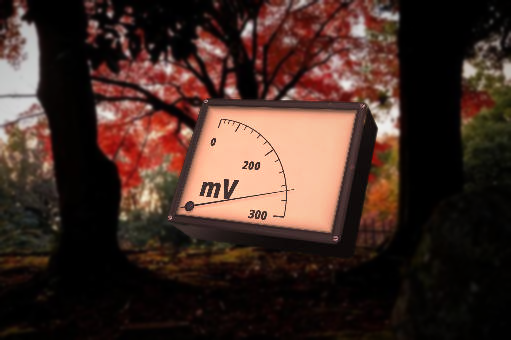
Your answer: 270 mV
